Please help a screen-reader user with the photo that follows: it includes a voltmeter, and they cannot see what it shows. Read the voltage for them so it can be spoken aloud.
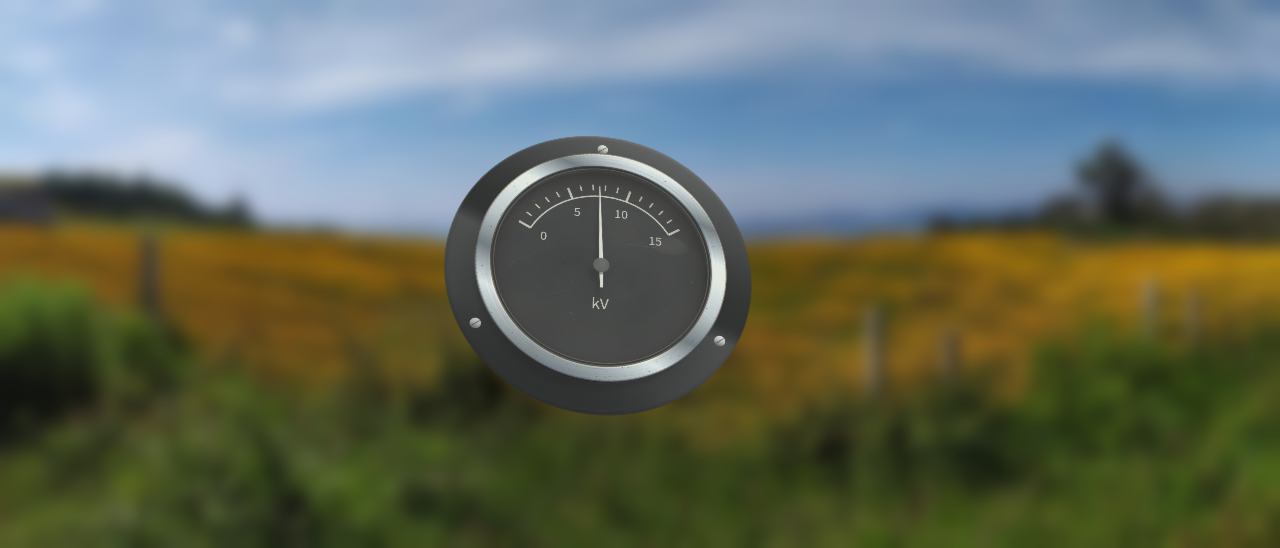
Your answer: 7.5 kV
